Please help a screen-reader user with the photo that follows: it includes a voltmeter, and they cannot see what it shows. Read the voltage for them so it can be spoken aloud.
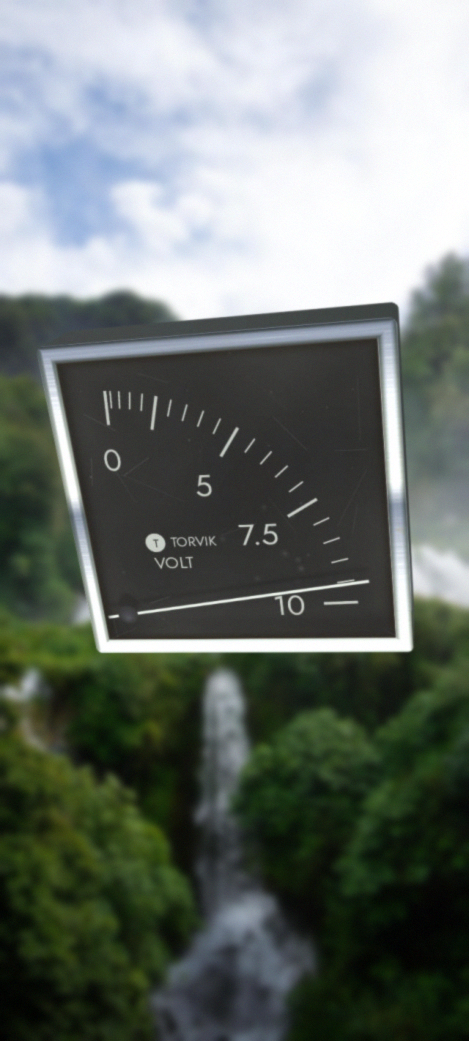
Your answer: 9.5 V
